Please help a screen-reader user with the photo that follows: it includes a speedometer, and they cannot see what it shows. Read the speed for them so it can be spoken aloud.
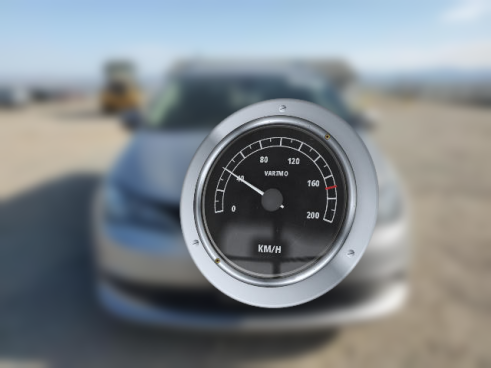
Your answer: 40 km/h
